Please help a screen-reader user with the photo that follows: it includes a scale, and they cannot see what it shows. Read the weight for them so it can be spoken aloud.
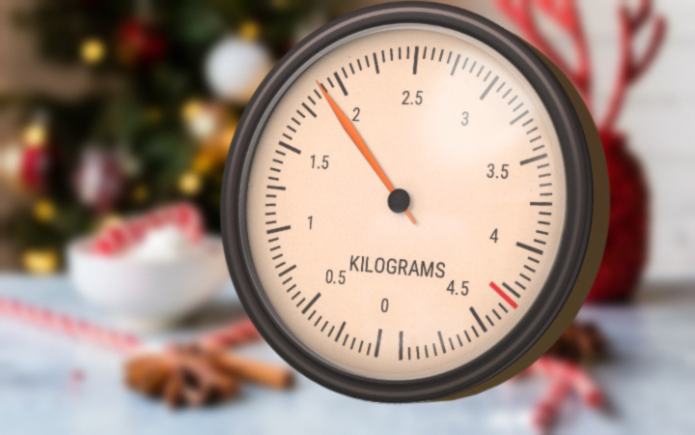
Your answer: 1.9 kg
